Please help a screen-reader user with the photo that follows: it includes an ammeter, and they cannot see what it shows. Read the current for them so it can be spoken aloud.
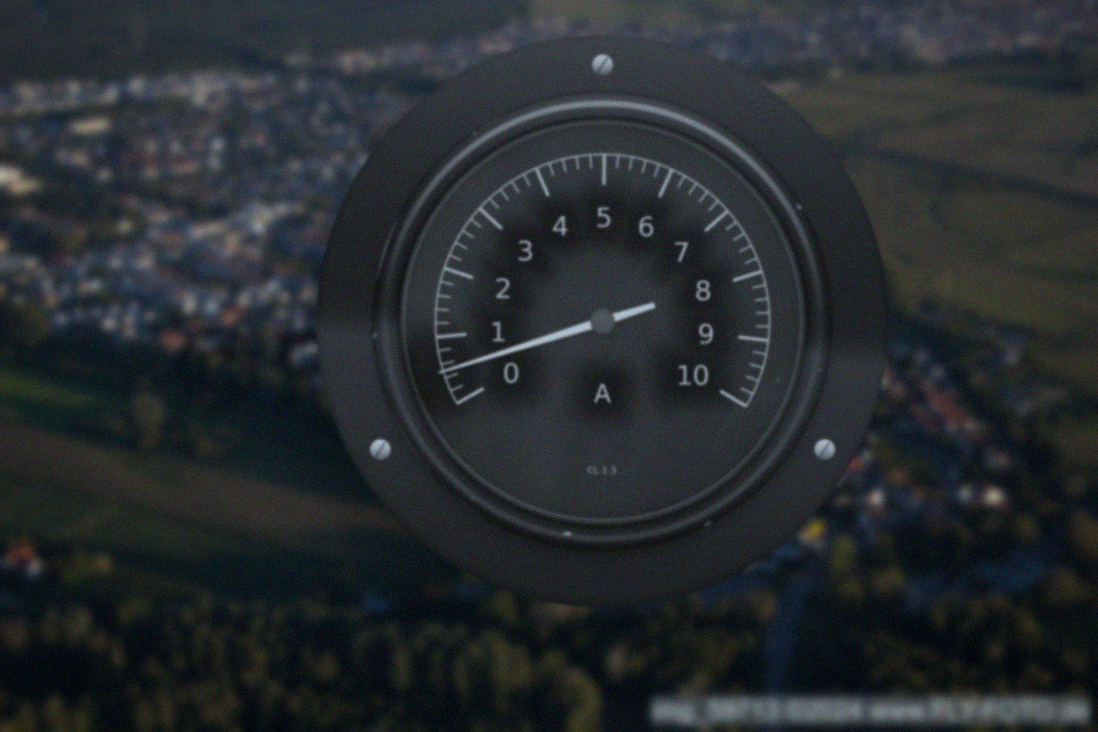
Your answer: 0.5 A
